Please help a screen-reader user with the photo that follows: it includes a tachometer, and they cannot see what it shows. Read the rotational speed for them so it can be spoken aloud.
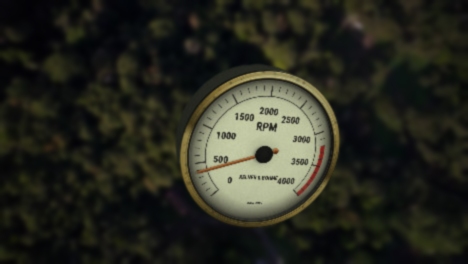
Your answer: 400 rpm
